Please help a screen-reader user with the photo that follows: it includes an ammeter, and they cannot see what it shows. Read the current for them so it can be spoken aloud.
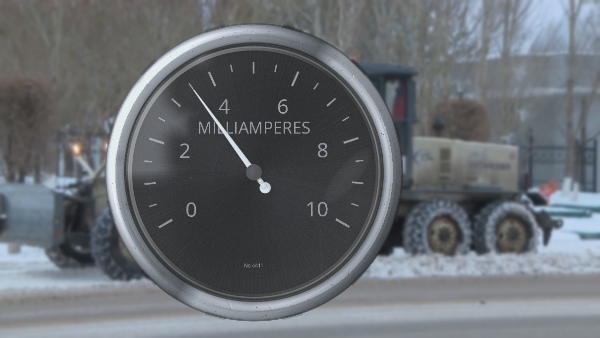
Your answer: 3.5 mA
